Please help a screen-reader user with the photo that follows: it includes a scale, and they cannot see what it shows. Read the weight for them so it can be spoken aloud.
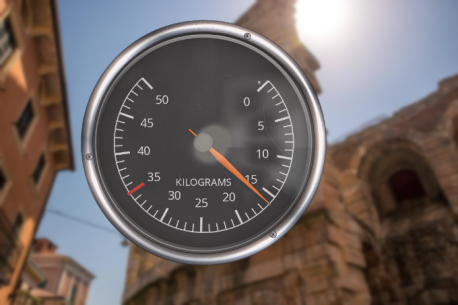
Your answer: 16 kg
